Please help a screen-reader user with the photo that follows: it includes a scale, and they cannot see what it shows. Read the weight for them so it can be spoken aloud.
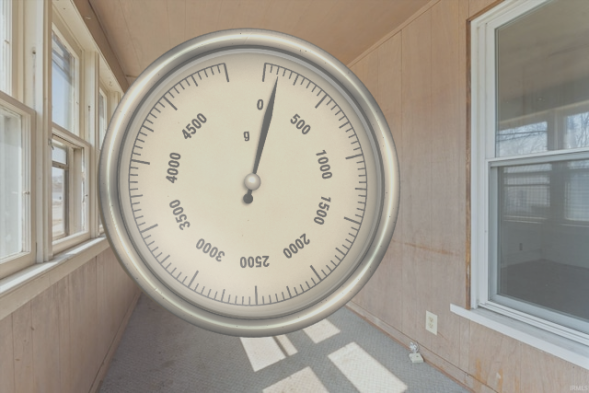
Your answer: 100 g
